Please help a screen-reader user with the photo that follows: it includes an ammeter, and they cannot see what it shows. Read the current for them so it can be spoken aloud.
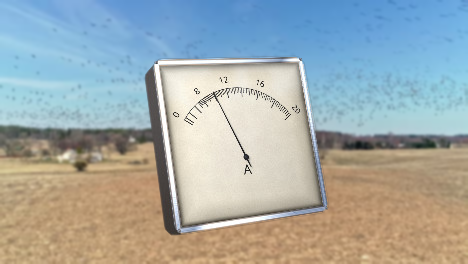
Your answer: 10 A
